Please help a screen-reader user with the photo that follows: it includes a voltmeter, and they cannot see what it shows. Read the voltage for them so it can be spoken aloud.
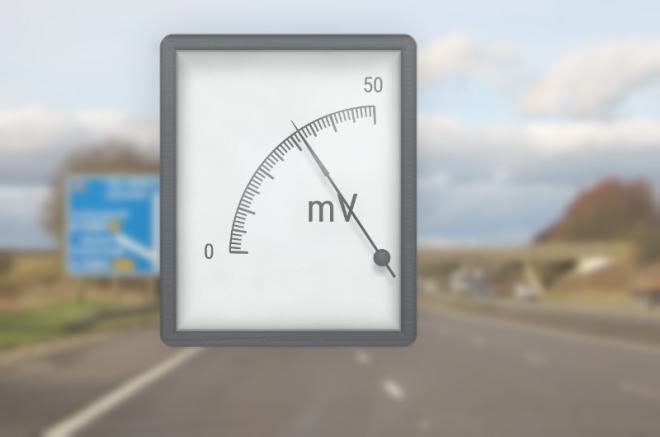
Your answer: 32 mV
